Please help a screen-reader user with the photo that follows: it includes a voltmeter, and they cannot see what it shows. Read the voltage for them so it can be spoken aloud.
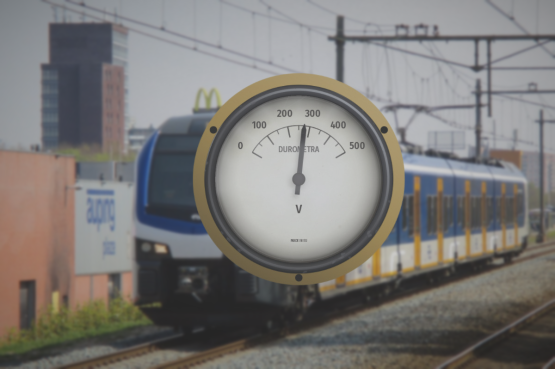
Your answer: 275 V
